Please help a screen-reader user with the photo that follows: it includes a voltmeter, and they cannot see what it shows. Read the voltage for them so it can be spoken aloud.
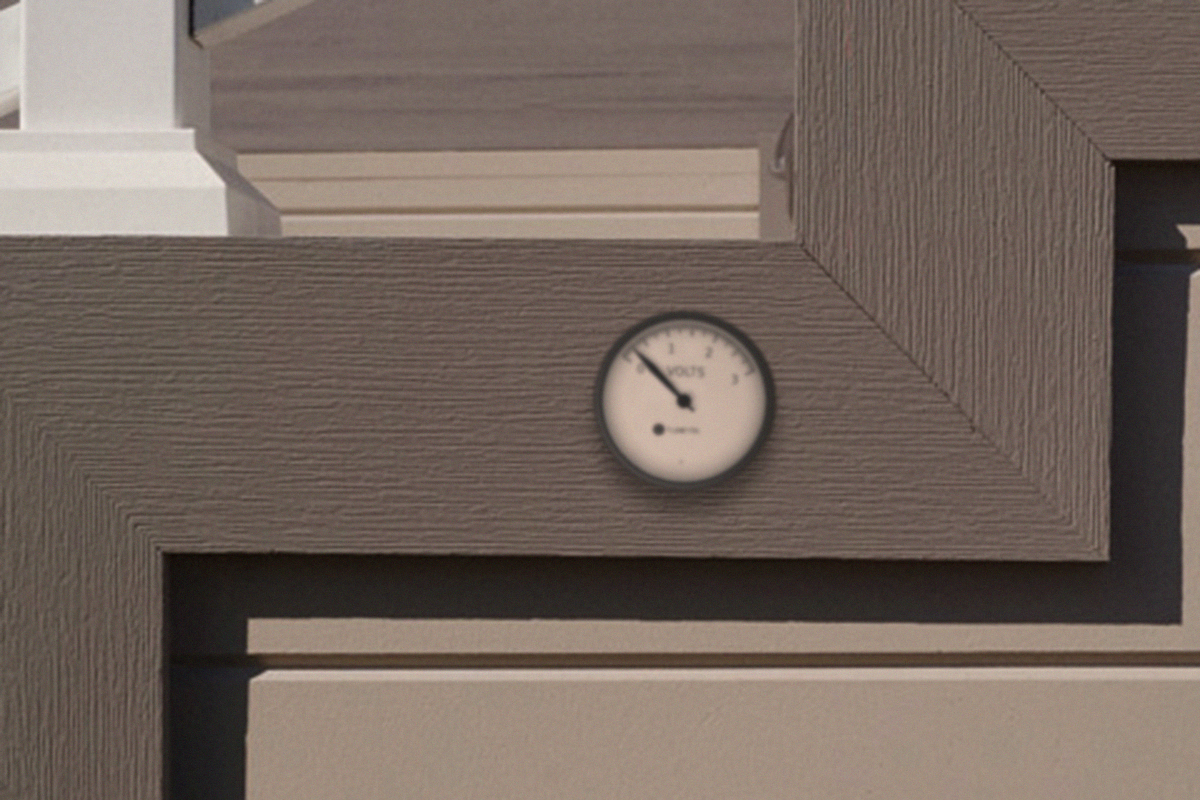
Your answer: 0.25 V
